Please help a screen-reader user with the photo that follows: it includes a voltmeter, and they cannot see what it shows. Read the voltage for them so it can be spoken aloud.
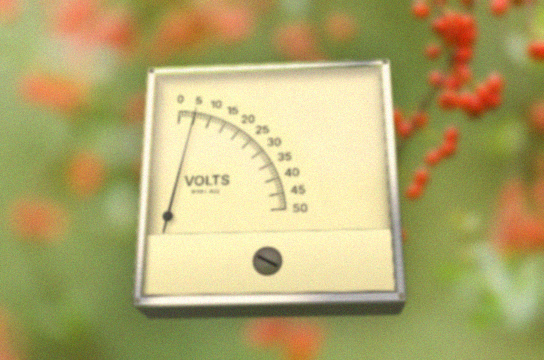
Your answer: 5 V
